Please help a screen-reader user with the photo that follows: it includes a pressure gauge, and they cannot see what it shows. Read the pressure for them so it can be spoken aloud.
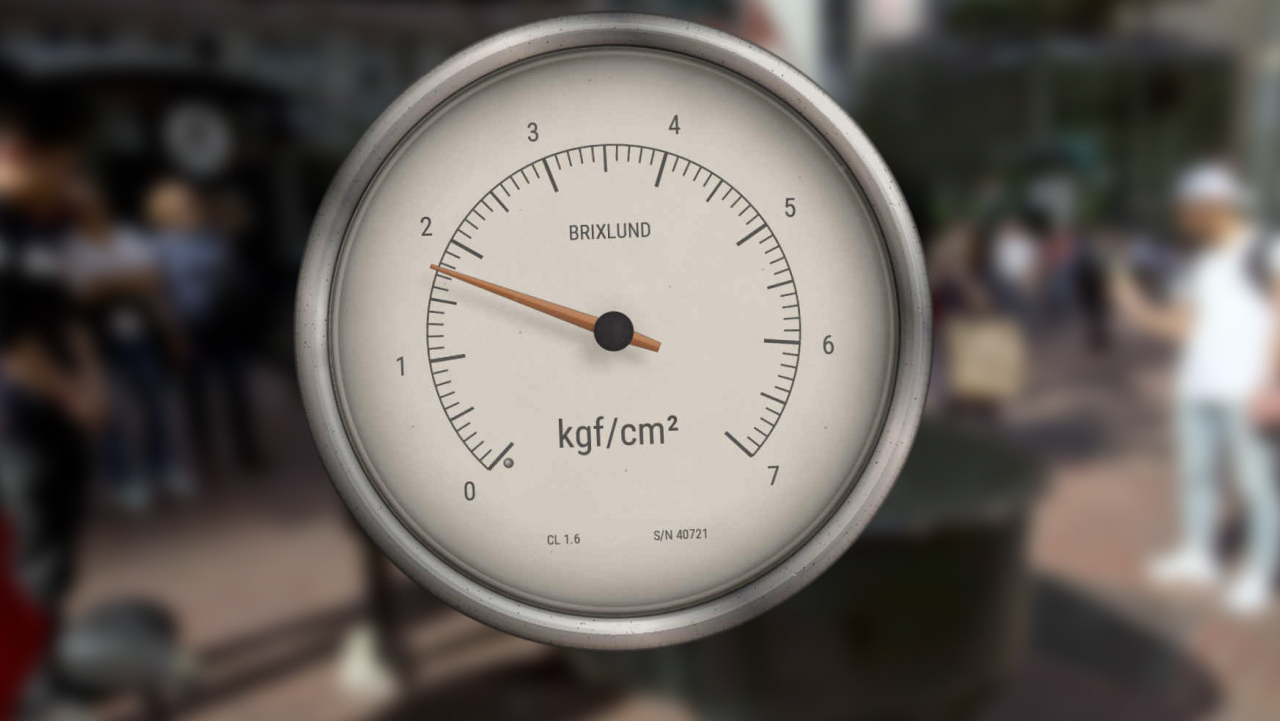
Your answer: 1.75 kg/cm²
